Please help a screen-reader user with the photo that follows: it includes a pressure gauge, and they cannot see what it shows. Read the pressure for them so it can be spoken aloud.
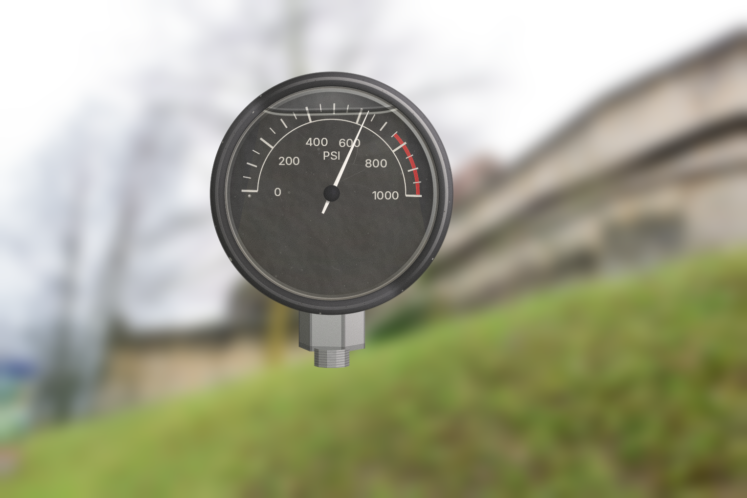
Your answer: 625 psi
